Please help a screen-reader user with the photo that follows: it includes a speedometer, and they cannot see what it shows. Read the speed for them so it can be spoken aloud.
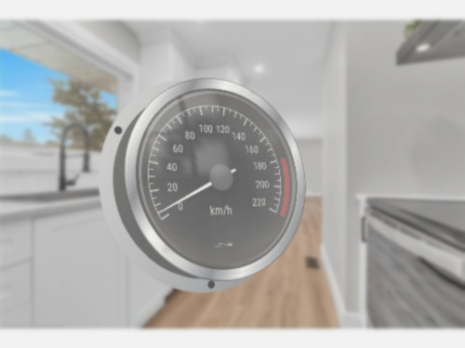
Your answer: 5 km/h
